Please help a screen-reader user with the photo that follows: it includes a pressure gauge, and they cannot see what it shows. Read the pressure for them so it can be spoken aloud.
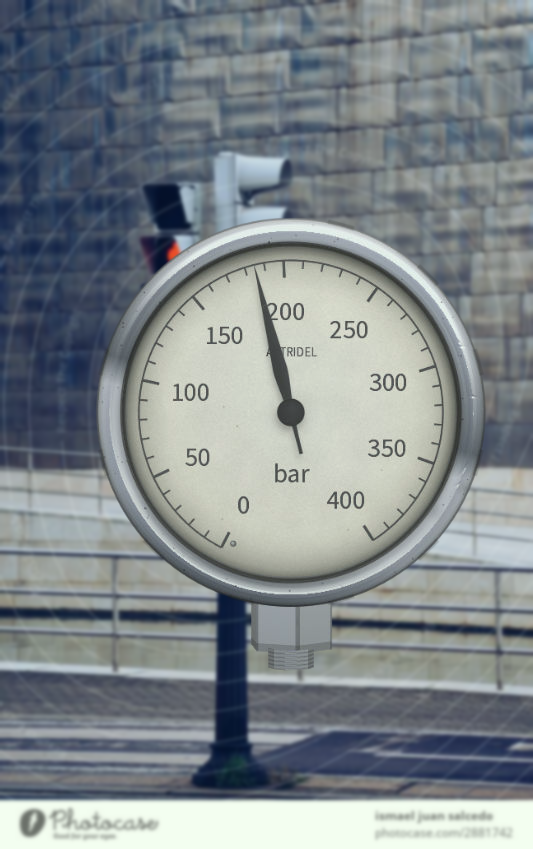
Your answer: 185 bar
